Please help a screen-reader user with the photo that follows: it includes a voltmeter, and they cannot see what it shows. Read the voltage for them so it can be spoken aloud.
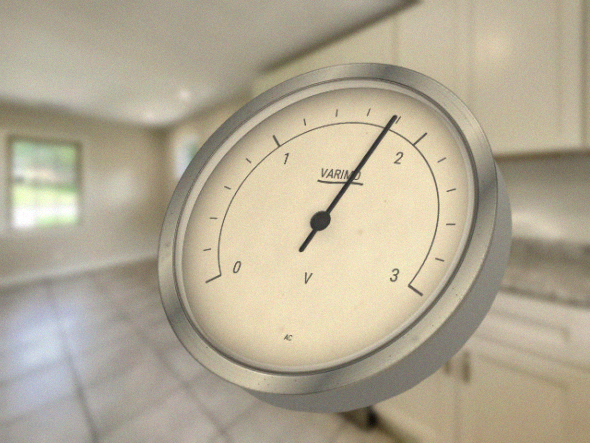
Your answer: 1.8 V
